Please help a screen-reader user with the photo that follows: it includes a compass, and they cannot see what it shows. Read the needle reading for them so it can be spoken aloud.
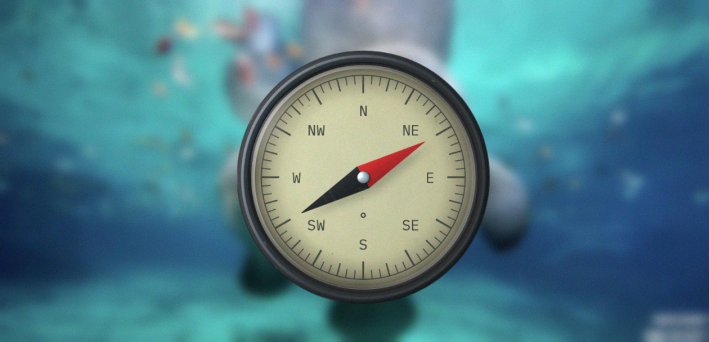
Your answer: 60 °
